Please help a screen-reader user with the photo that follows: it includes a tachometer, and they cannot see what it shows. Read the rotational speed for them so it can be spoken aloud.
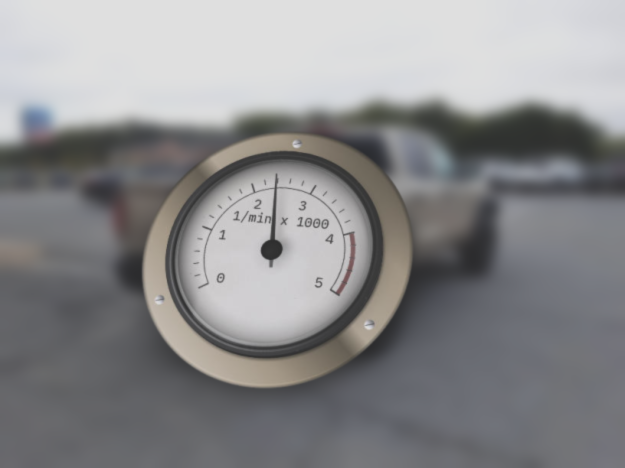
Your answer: 2400 rpm
